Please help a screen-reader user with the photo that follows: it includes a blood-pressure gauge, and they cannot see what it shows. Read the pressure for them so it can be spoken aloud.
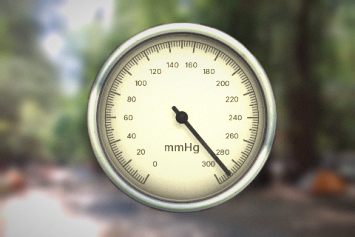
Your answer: 290 mmHg
